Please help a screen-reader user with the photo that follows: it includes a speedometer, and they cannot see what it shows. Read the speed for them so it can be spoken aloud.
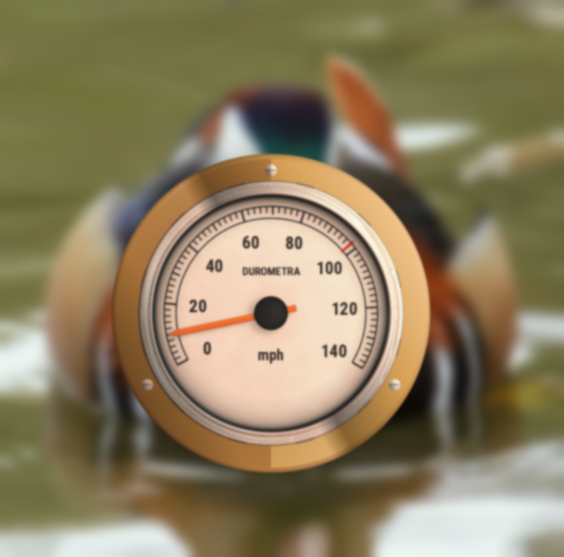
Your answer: 10 mph
